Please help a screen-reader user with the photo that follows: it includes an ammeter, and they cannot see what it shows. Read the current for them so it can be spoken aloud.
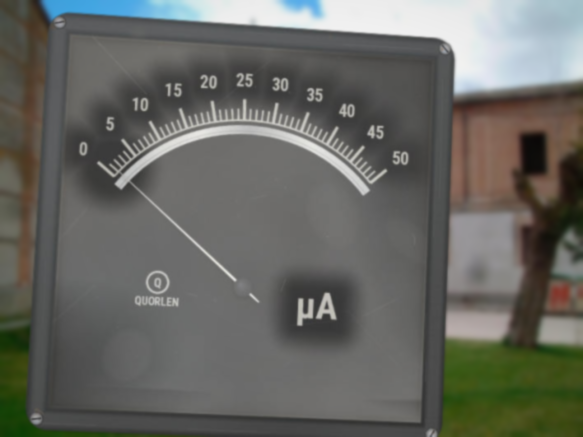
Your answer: 1 µA
